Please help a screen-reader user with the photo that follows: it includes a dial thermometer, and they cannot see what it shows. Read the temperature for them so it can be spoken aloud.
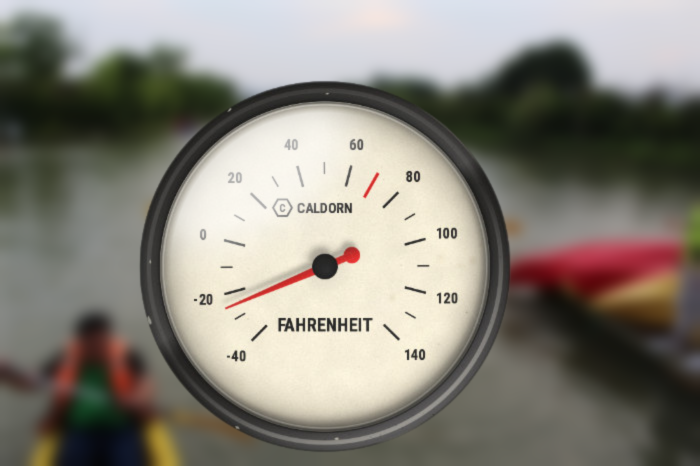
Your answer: -25 °F
